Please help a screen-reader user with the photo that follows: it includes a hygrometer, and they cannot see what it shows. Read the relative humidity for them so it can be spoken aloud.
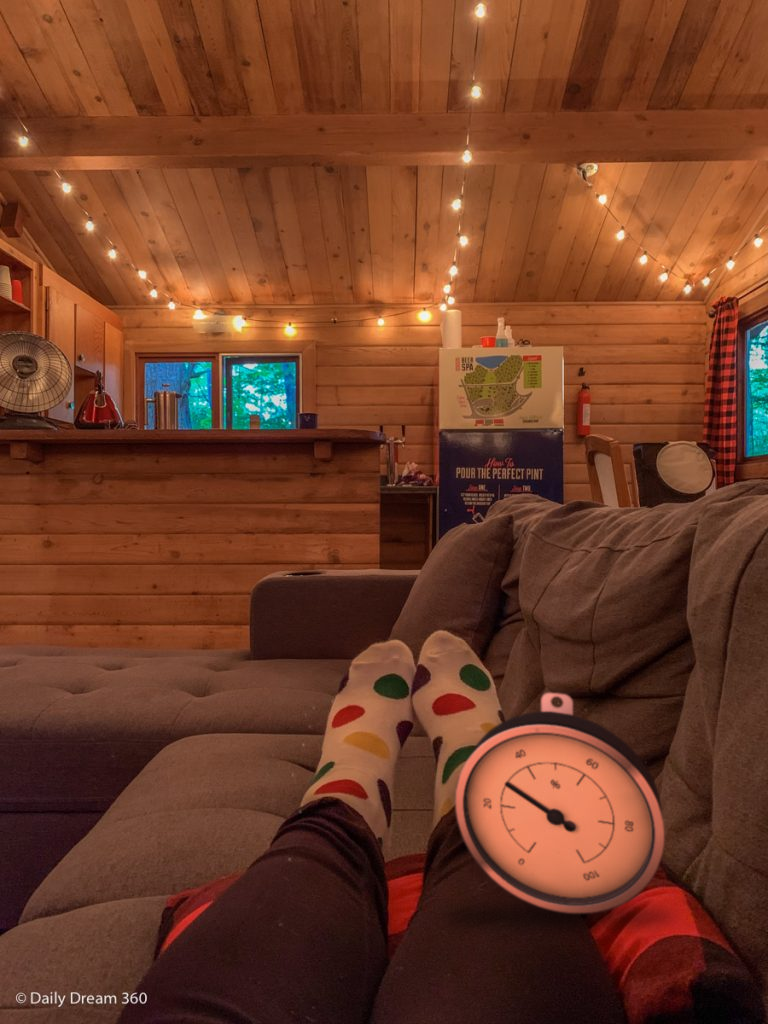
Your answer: 30 %
